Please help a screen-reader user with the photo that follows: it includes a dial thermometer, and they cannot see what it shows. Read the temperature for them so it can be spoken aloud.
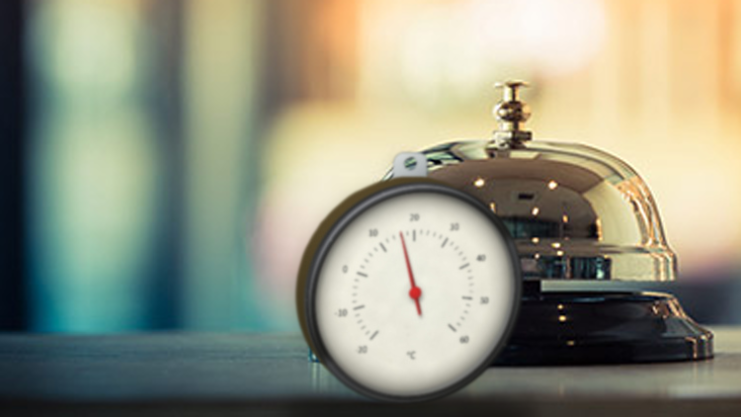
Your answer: 16 °C
